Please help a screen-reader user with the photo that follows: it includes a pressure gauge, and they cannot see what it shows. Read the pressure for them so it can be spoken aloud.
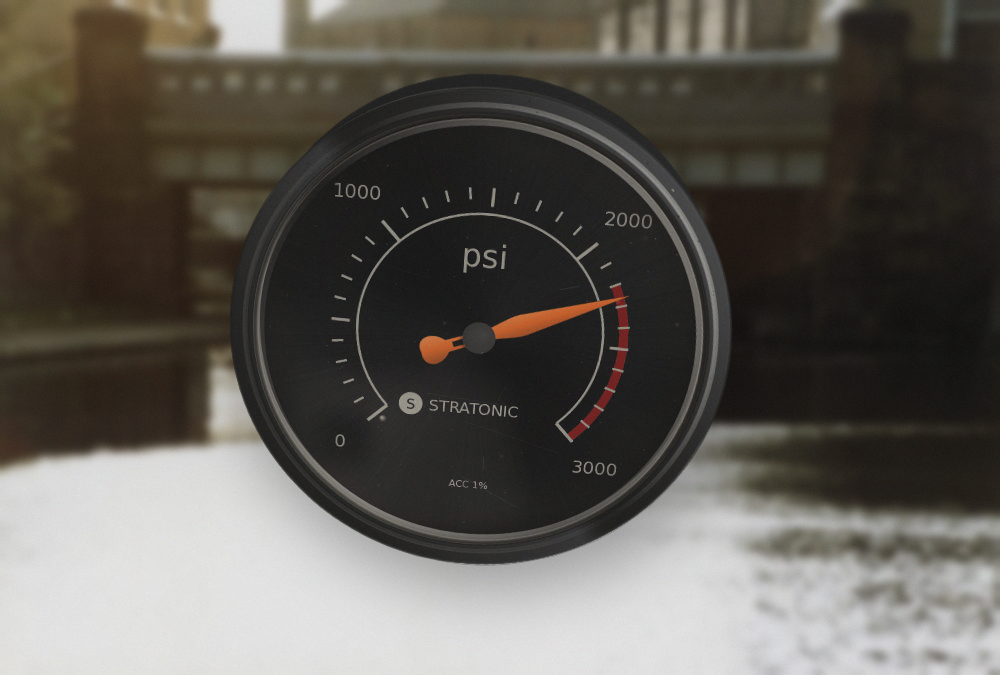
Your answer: 2250 psi
